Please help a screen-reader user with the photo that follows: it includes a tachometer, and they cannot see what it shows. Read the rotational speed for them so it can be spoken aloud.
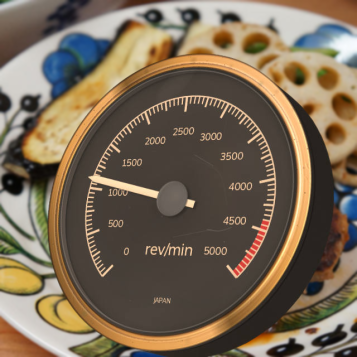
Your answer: 1100 rpm
